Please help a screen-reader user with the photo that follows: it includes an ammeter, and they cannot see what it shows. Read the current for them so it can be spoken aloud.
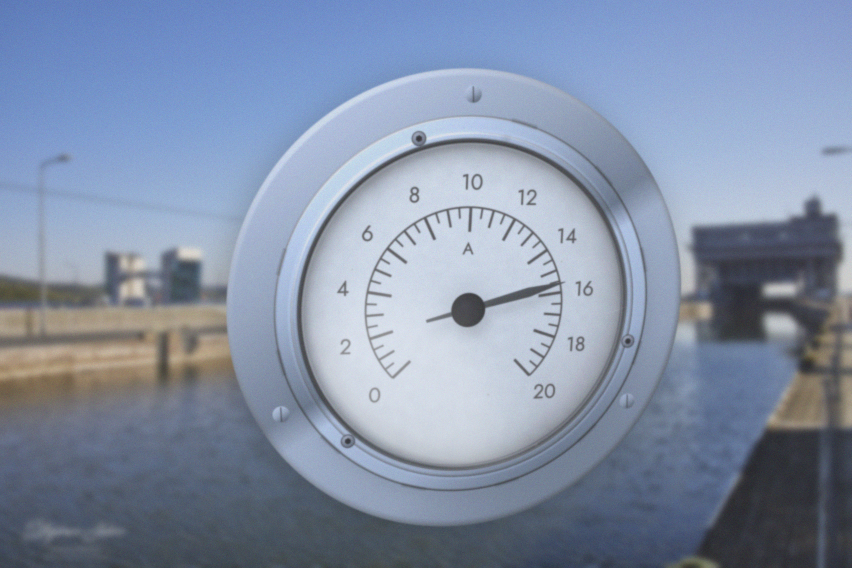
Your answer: 15.5 A
